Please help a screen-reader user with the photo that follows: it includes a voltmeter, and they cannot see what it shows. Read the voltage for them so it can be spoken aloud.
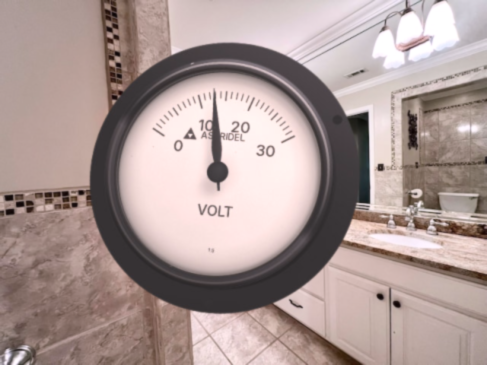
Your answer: 13 V
